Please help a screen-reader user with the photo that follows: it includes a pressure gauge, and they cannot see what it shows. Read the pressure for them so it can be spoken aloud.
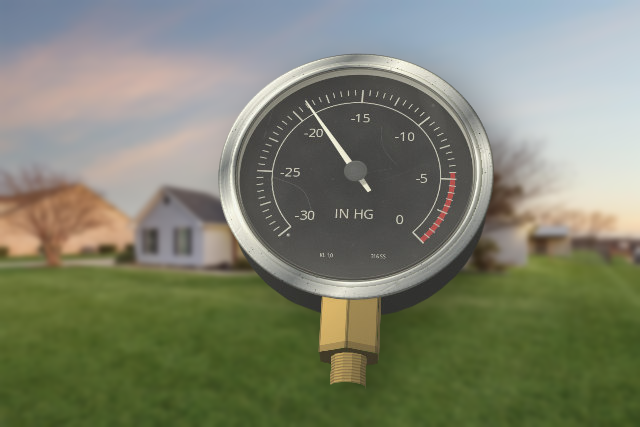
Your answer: -19 inHg
